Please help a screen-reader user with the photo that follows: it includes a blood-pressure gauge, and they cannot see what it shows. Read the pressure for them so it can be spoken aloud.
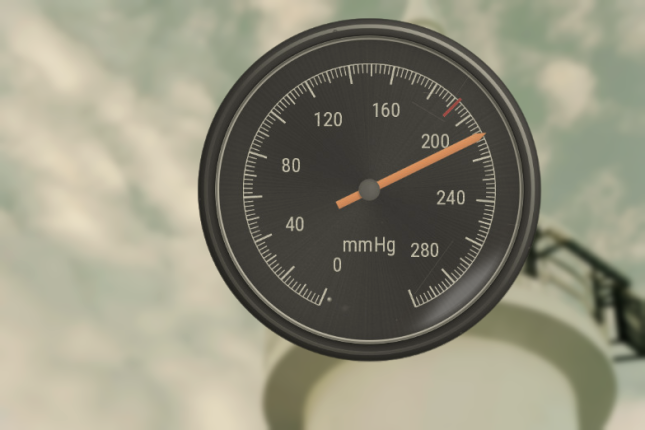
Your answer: 210 mmHg
